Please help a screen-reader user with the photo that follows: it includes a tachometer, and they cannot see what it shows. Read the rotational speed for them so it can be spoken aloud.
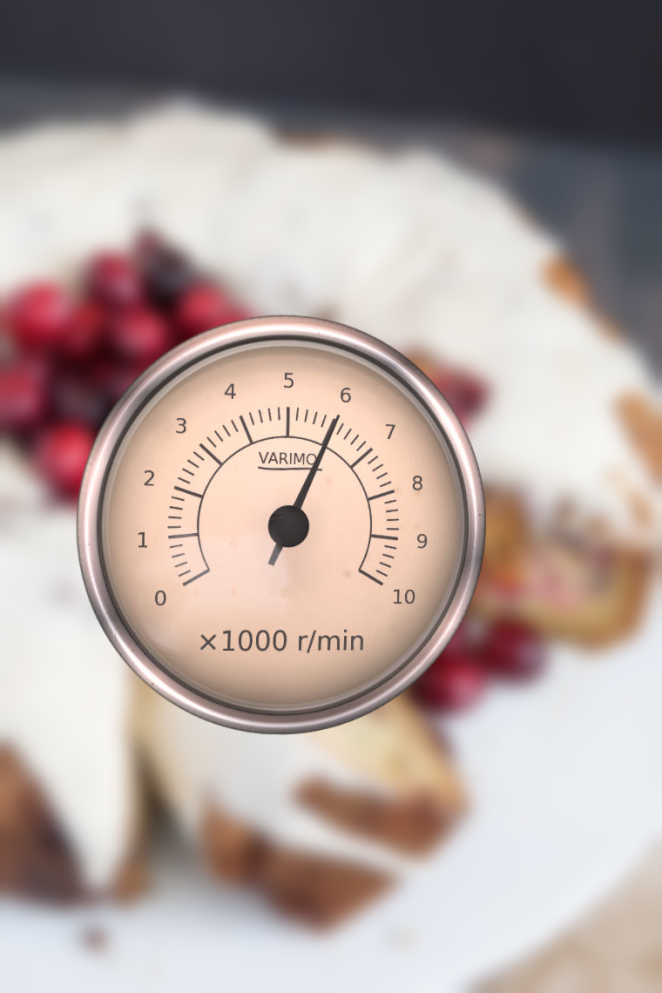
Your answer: 6000 rpm
